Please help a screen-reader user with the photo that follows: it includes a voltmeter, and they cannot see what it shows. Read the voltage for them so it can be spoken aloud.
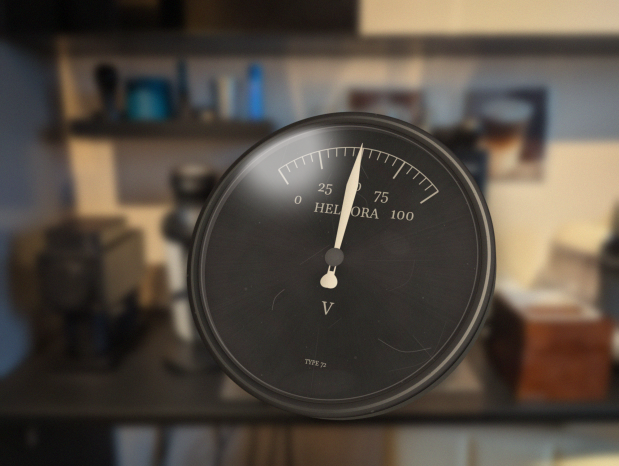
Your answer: 50 V
